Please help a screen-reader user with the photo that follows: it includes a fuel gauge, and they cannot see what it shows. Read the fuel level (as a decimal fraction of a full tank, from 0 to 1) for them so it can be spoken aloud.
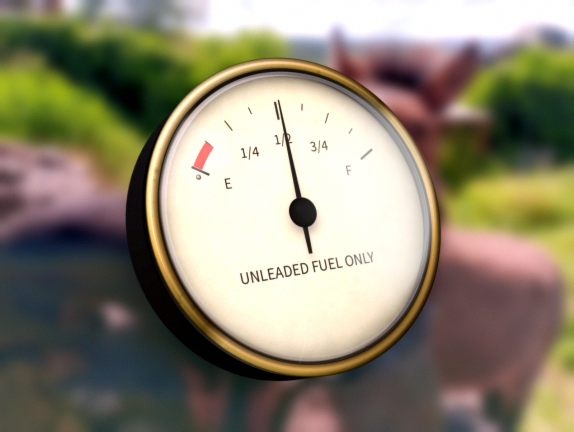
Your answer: 0.5
